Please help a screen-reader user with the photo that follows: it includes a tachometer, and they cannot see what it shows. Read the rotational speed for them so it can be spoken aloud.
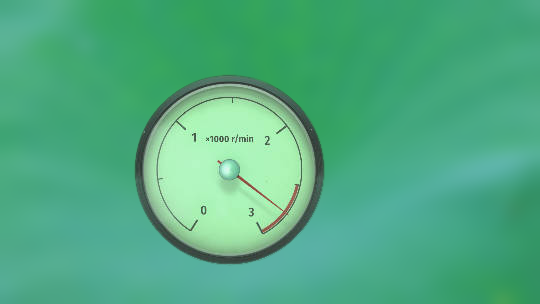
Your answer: 2750 rpm
